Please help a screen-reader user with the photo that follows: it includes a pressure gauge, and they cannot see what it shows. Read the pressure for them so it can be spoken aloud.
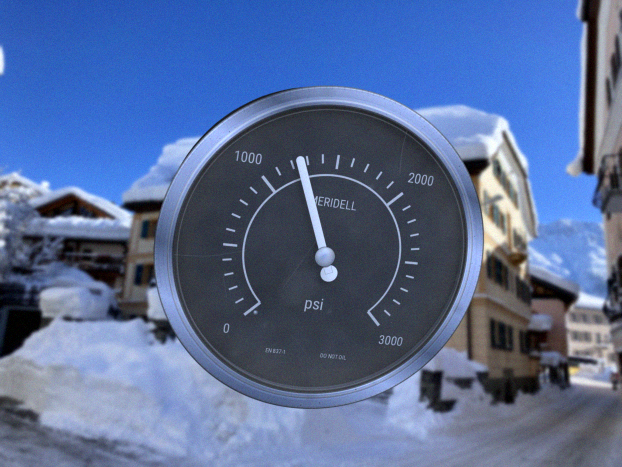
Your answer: 1250 psi
